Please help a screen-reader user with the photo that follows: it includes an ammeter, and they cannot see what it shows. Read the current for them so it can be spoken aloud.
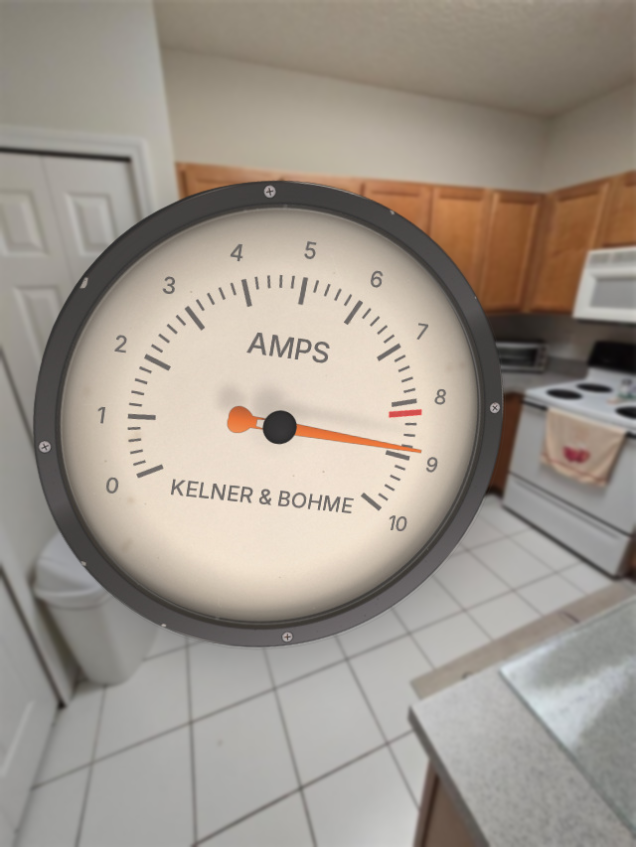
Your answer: 8.8 A
